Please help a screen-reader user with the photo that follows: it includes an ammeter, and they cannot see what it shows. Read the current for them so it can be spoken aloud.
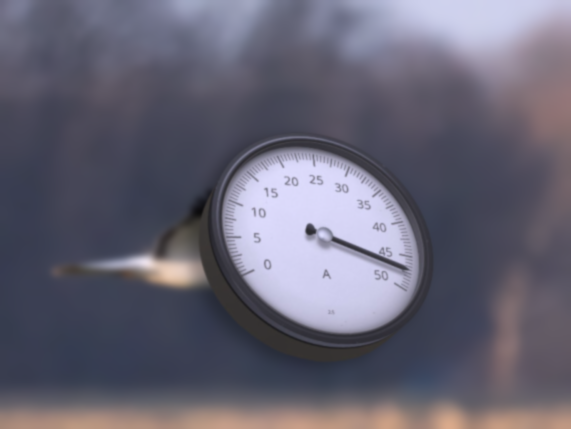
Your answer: 47.5 A
